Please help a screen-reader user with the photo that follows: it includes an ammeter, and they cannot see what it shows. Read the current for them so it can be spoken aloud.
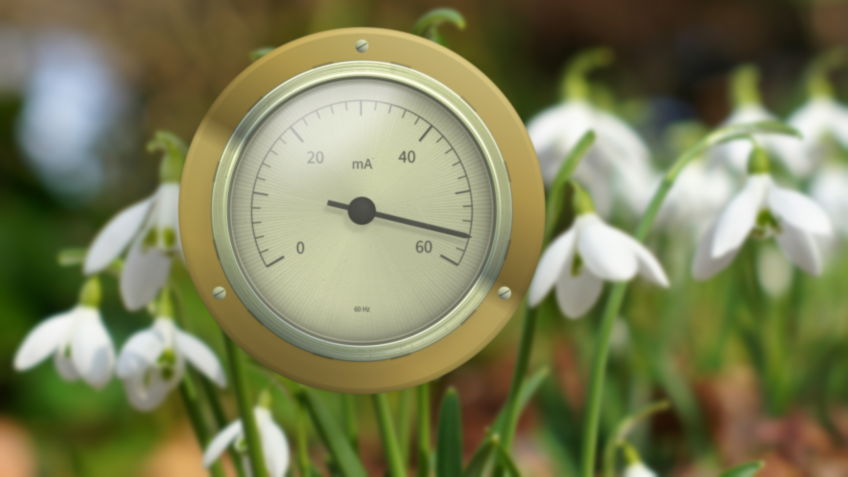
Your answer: 56 mA
